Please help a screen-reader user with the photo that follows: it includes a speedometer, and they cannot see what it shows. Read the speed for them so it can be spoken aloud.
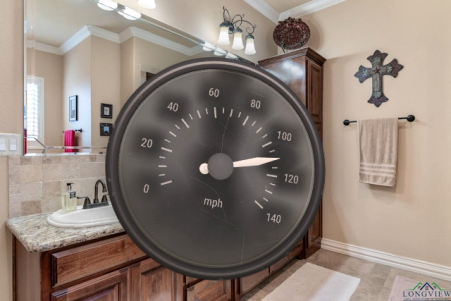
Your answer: 110 mph
